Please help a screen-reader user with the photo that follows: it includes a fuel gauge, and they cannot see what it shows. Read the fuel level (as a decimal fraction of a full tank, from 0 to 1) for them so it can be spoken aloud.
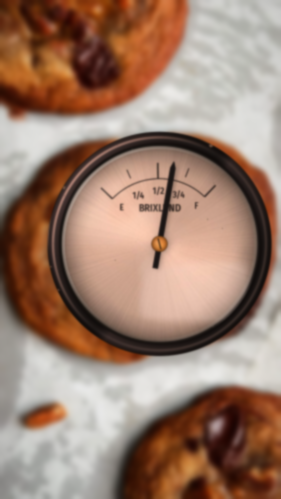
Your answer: 0.625
